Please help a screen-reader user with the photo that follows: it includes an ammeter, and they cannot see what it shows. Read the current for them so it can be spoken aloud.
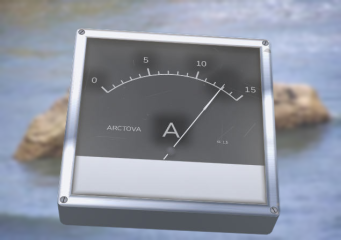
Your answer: 13 A
